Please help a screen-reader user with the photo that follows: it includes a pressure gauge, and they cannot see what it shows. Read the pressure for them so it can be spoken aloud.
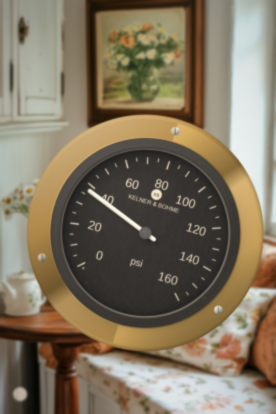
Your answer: 37.5 psi
